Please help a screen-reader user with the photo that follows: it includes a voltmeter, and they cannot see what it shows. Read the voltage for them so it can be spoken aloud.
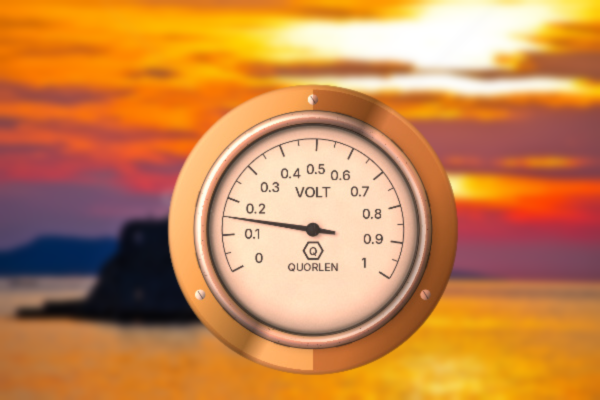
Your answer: 0.15 V
